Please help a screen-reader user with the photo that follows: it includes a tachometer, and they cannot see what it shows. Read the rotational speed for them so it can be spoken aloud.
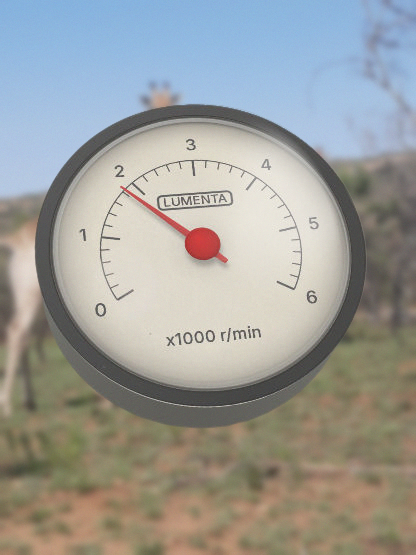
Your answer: 1800 rpm
